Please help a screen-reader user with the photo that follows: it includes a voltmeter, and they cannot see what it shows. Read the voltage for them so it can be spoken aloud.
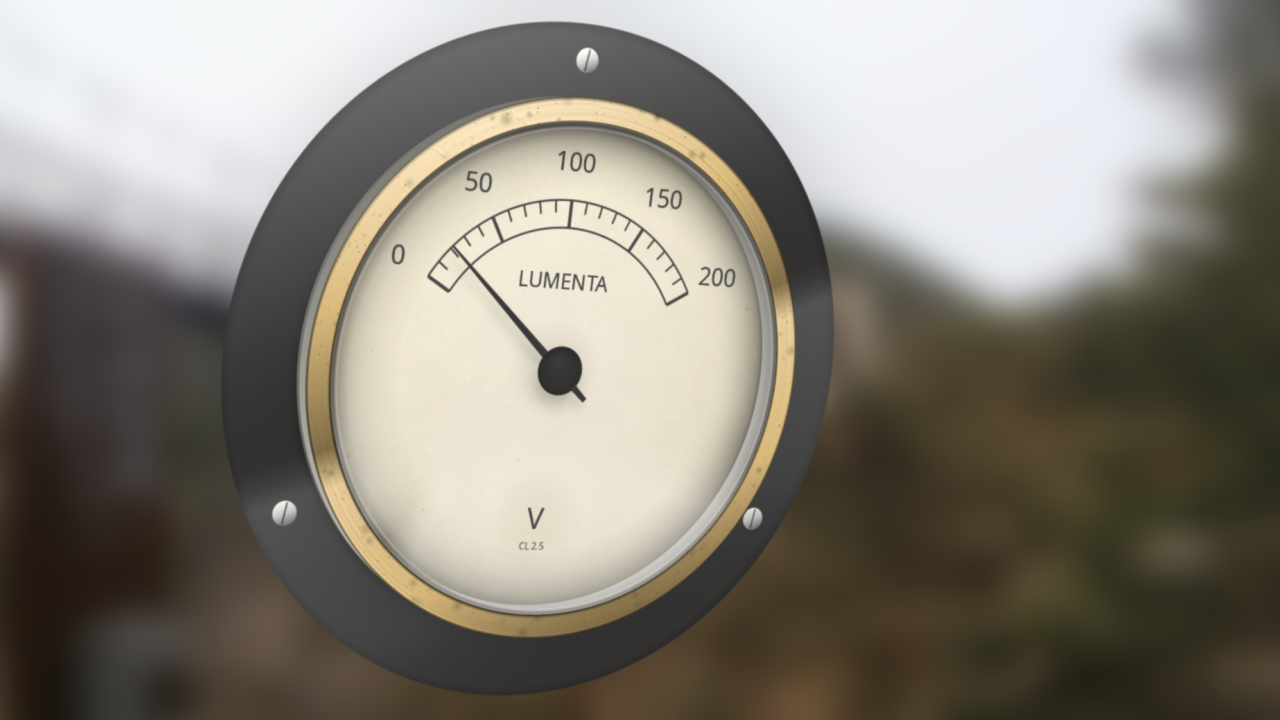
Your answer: 20 V
